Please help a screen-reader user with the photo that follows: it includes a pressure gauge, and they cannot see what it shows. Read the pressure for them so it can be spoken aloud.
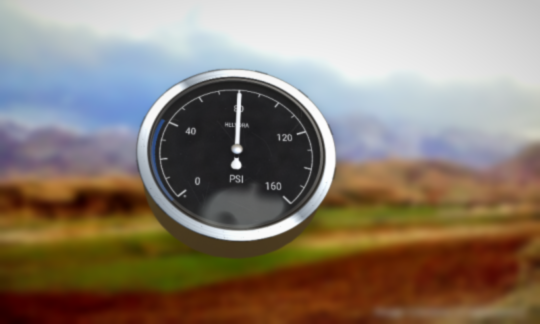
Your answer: 80 psi
